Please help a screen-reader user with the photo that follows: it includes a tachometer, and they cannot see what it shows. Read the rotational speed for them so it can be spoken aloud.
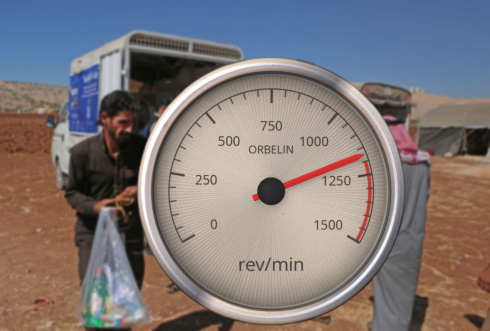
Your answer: 1175 rpm
